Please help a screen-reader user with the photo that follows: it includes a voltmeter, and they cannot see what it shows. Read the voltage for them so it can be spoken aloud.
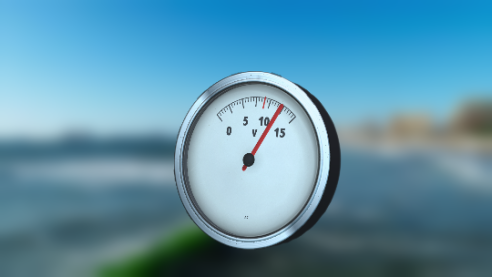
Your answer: 12.5 V
